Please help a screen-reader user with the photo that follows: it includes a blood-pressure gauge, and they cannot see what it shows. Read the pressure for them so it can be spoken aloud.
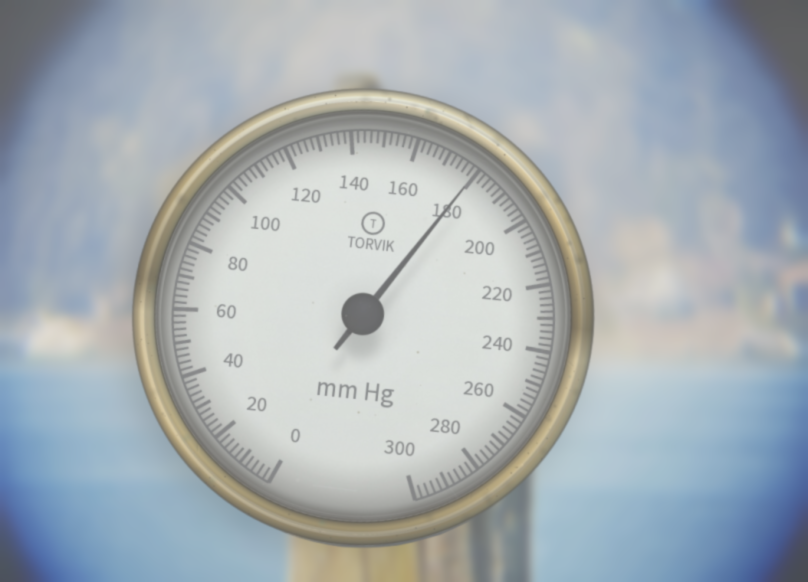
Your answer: 180 mmHg
